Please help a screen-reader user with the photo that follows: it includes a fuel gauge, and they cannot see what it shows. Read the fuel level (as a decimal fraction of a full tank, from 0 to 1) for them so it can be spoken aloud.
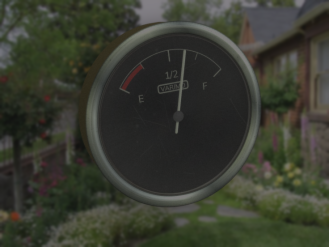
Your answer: 0.625
